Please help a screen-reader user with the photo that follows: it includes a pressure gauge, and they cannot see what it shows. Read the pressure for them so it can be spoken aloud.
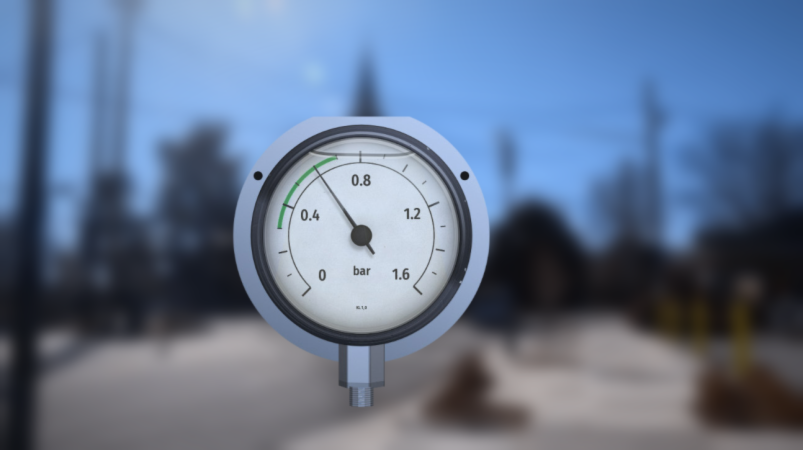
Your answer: 0.6 bar
